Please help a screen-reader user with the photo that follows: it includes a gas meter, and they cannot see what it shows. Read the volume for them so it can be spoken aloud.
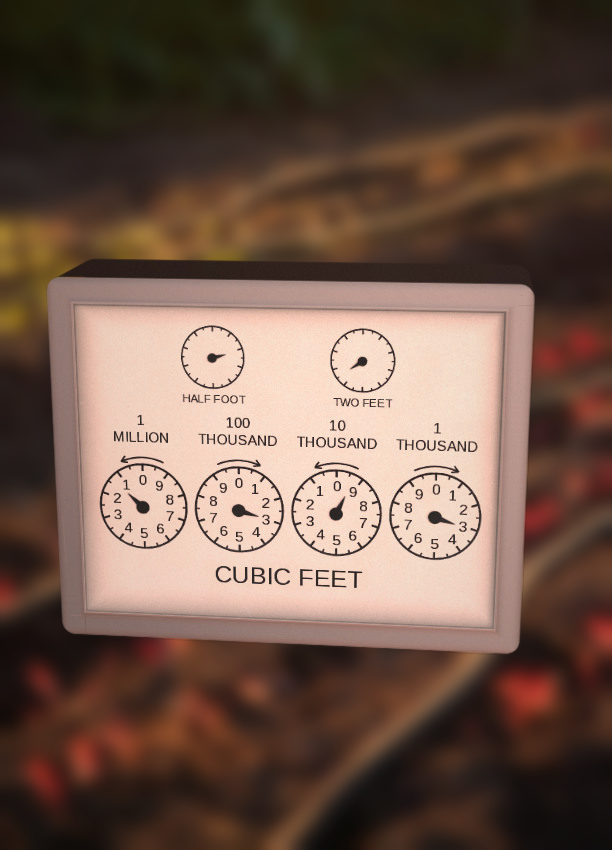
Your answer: 129300 ft³
